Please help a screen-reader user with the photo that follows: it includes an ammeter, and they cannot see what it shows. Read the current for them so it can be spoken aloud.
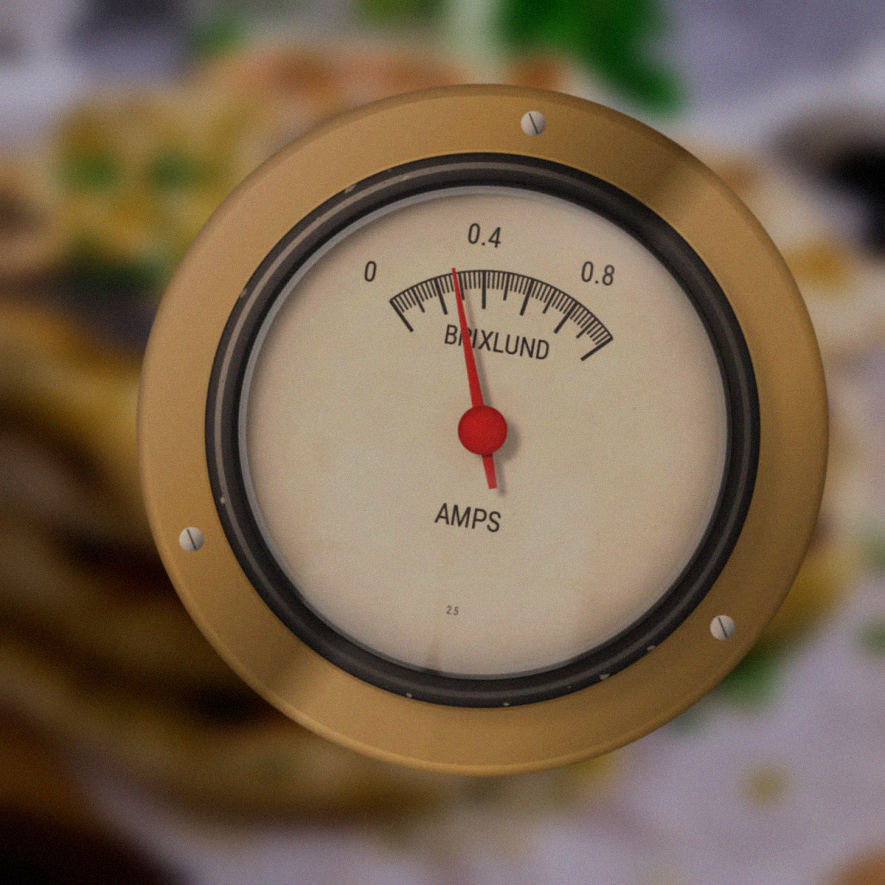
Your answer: 0.28 A
